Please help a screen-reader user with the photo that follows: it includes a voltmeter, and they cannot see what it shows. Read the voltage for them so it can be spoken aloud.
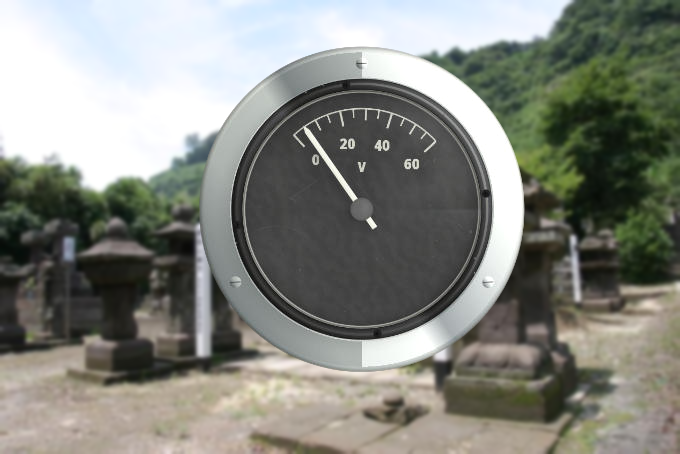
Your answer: 5 V
